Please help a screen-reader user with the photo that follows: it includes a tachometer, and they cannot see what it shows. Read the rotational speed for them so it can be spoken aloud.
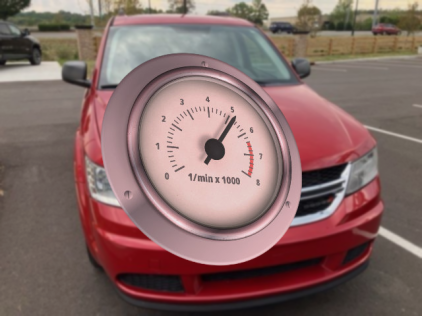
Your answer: 5200 rpm
